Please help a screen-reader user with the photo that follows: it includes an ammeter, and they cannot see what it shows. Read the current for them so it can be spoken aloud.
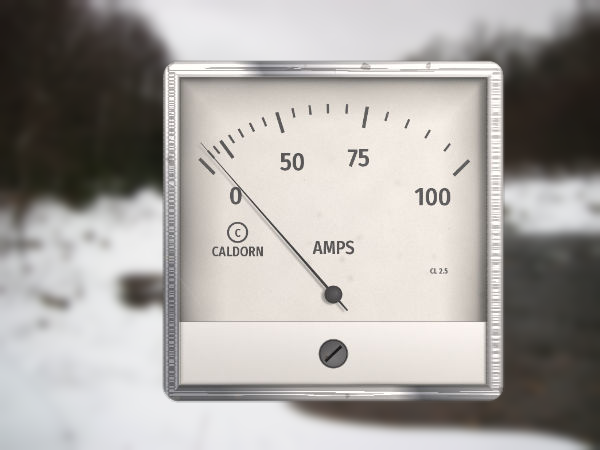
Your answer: 15 A
